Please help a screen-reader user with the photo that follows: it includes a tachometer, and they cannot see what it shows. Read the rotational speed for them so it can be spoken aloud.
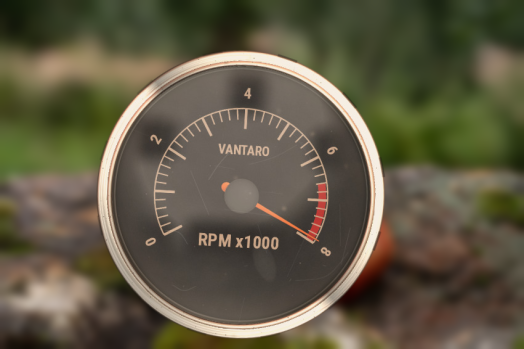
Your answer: 7900 rpm
